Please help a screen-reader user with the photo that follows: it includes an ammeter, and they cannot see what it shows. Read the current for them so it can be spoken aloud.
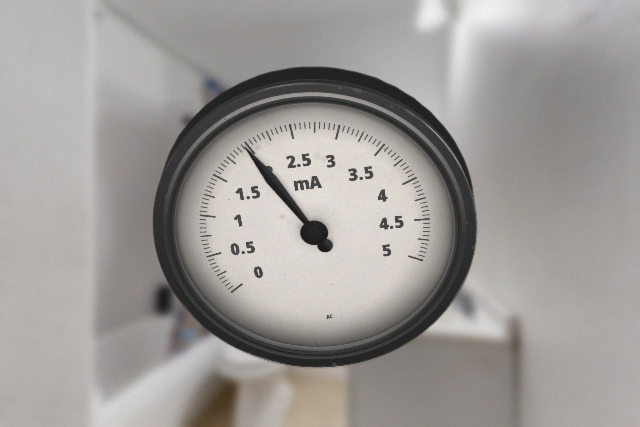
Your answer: 2 mA
